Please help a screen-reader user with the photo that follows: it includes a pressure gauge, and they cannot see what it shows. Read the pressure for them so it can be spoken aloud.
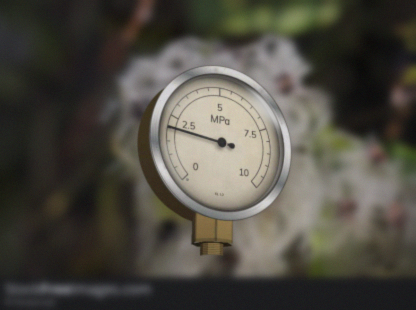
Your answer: 2 MPa
